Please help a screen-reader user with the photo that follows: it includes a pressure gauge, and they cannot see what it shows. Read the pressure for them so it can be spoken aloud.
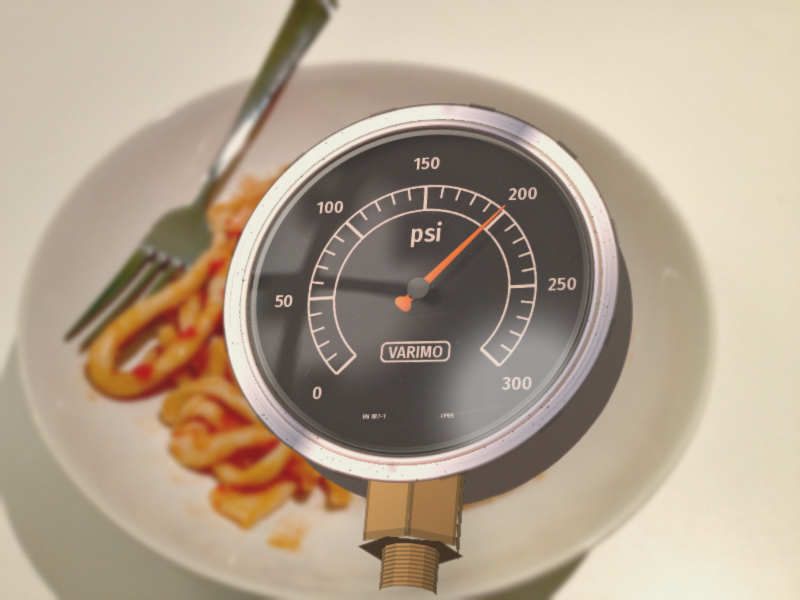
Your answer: 200 psi
